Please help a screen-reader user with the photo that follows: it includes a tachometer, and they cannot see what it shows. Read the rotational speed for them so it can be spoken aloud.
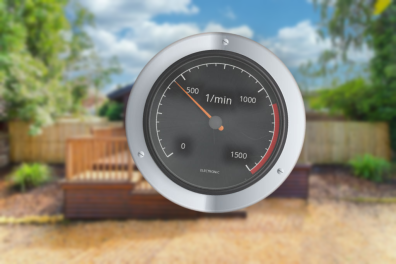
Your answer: 450 rpm
